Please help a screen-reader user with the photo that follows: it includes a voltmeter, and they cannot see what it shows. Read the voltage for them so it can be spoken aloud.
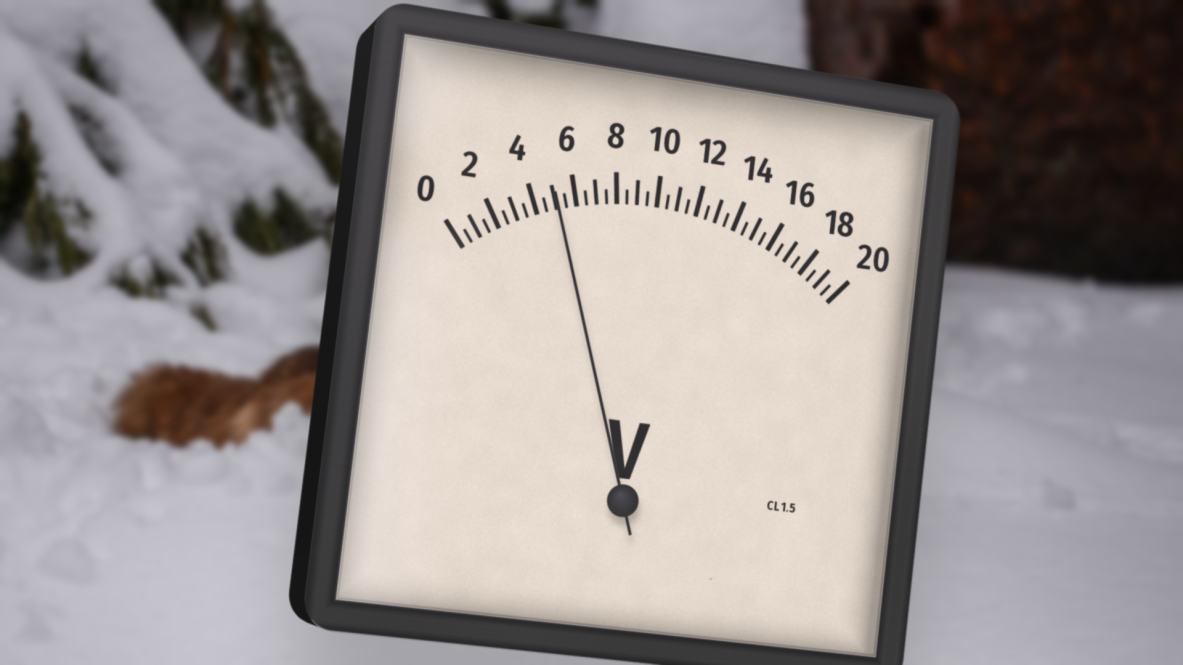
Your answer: 5 V
